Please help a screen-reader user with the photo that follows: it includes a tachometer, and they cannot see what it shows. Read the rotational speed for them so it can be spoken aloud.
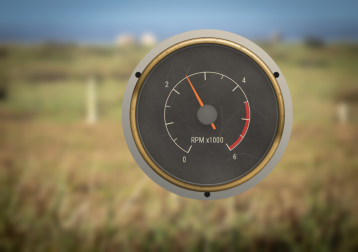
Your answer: 2500 rpm
